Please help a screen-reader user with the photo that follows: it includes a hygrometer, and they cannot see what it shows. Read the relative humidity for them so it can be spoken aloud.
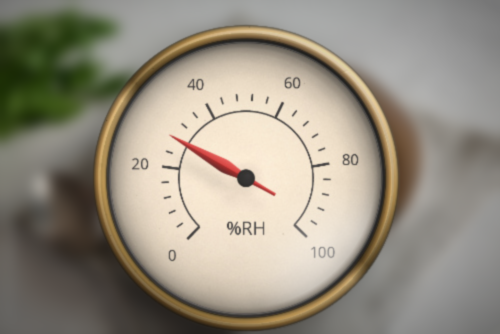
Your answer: 28 %
